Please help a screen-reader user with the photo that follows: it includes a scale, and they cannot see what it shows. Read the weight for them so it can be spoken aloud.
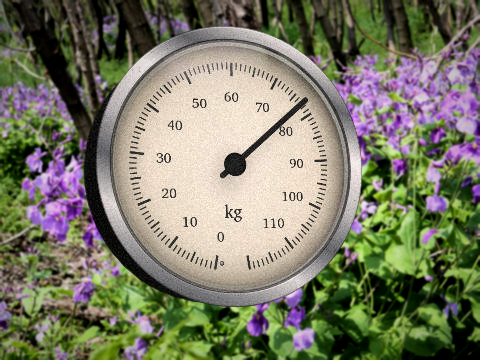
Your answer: 77 kg
